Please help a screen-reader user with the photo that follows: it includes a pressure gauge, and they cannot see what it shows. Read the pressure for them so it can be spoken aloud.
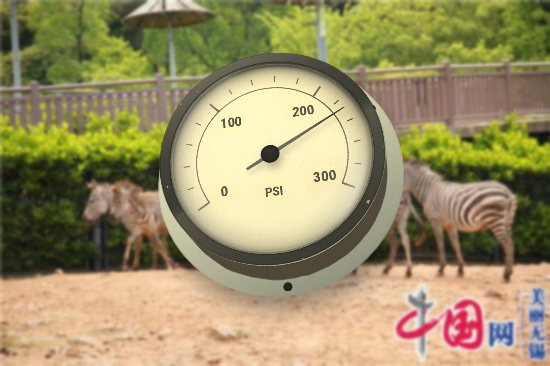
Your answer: 230 psi
